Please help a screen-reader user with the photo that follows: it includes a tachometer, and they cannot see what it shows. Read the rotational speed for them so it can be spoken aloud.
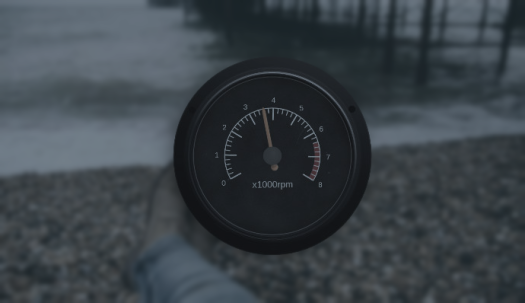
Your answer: 3600 rpm
